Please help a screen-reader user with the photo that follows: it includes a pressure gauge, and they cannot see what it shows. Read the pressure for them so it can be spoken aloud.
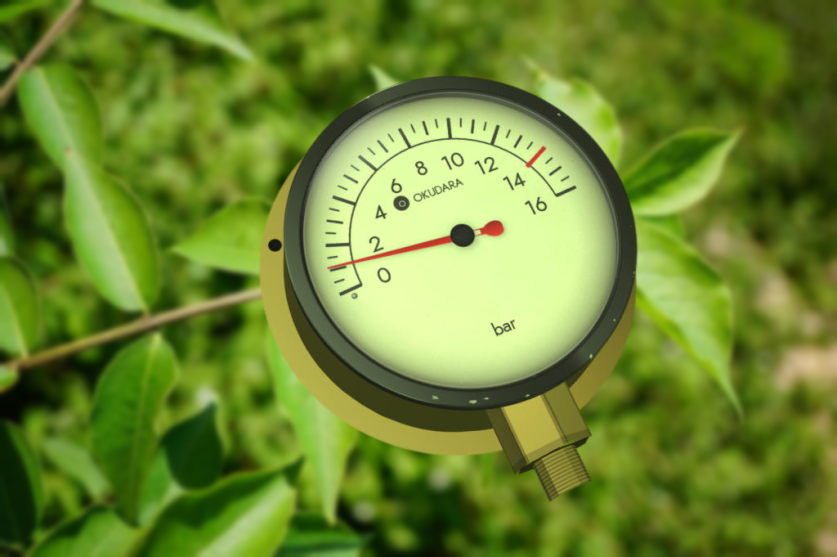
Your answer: 1 bar
